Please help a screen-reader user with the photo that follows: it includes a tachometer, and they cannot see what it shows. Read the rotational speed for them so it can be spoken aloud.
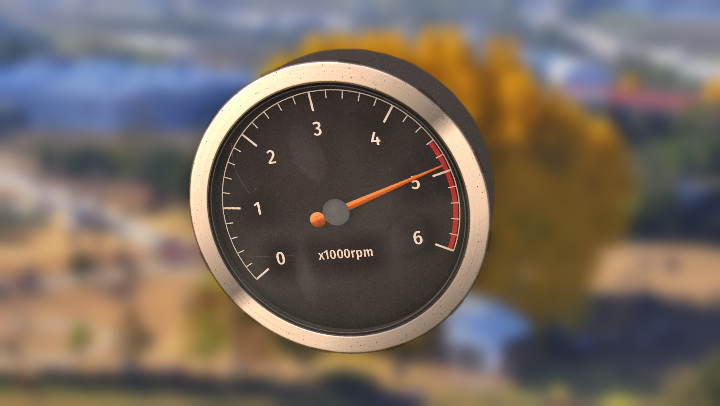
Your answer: 4900 rpm
